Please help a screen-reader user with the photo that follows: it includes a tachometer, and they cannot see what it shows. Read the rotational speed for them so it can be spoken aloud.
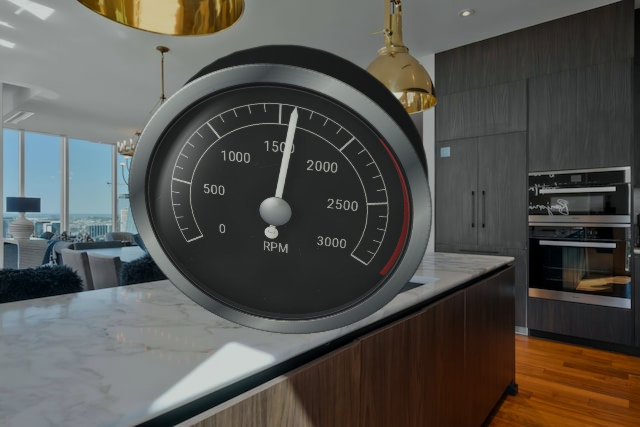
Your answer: 1600 rpm
